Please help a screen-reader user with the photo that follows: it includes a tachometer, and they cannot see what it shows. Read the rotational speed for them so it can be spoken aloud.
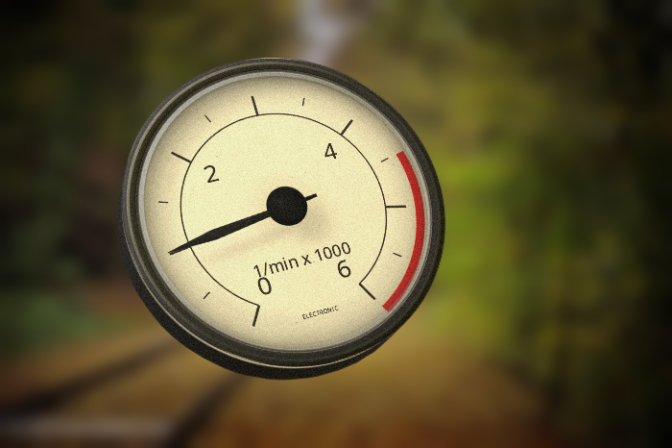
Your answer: 1000 rpm
